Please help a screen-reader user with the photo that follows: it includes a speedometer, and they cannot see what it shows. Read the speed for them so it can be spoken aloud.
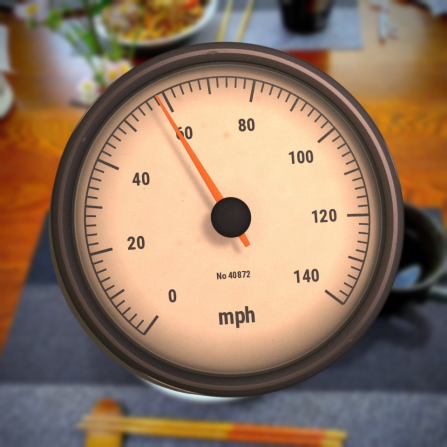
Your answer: 58 mph
